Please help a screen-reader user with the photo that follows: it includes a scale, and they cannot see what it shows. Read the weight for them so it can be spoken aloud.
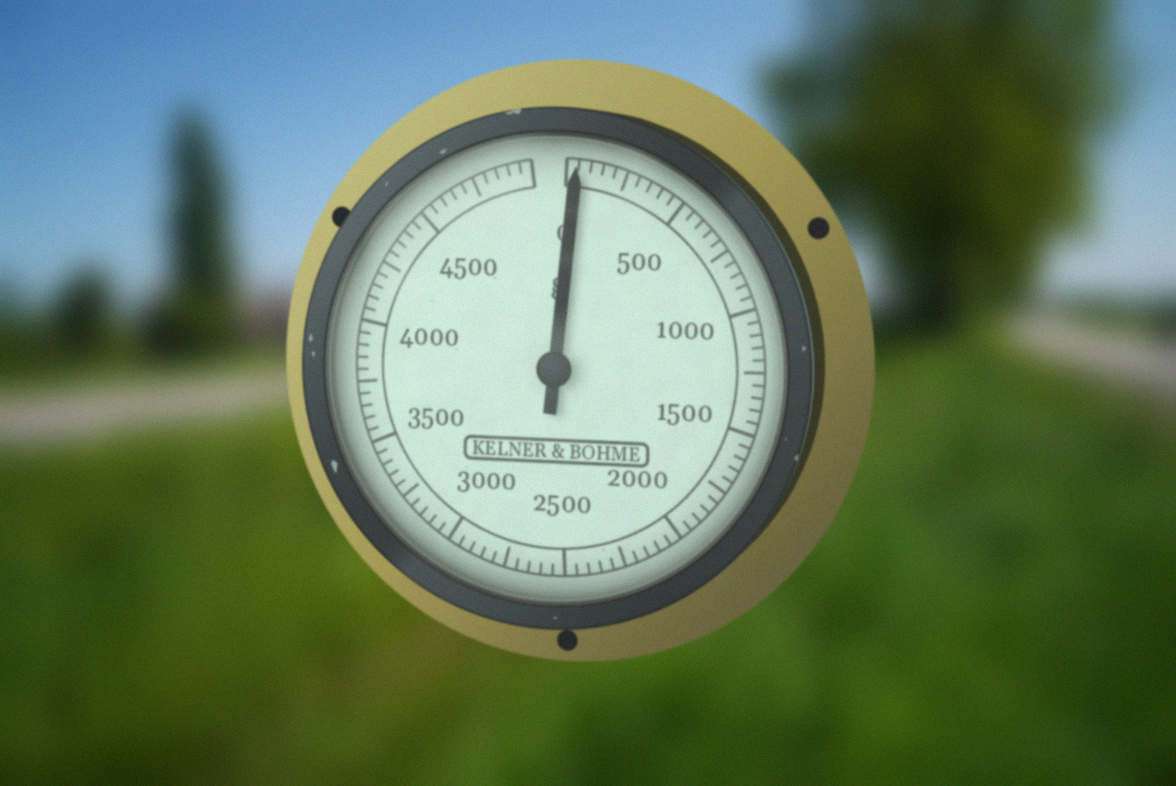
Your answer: 50 g
